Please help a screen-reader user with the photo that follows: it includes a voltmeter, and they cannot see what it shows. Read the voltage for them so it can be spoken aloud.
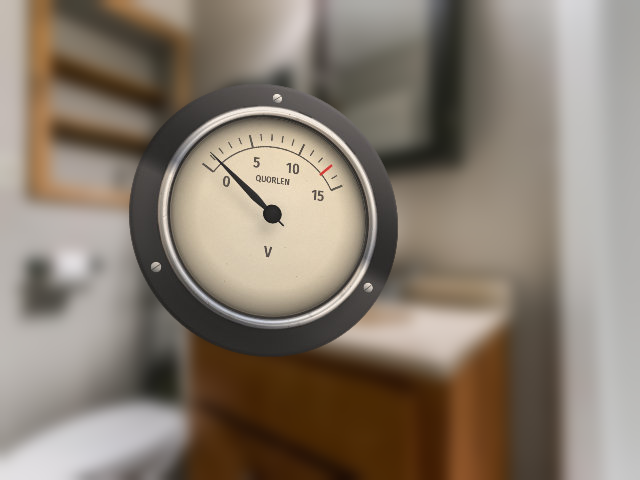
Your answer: 1 V
